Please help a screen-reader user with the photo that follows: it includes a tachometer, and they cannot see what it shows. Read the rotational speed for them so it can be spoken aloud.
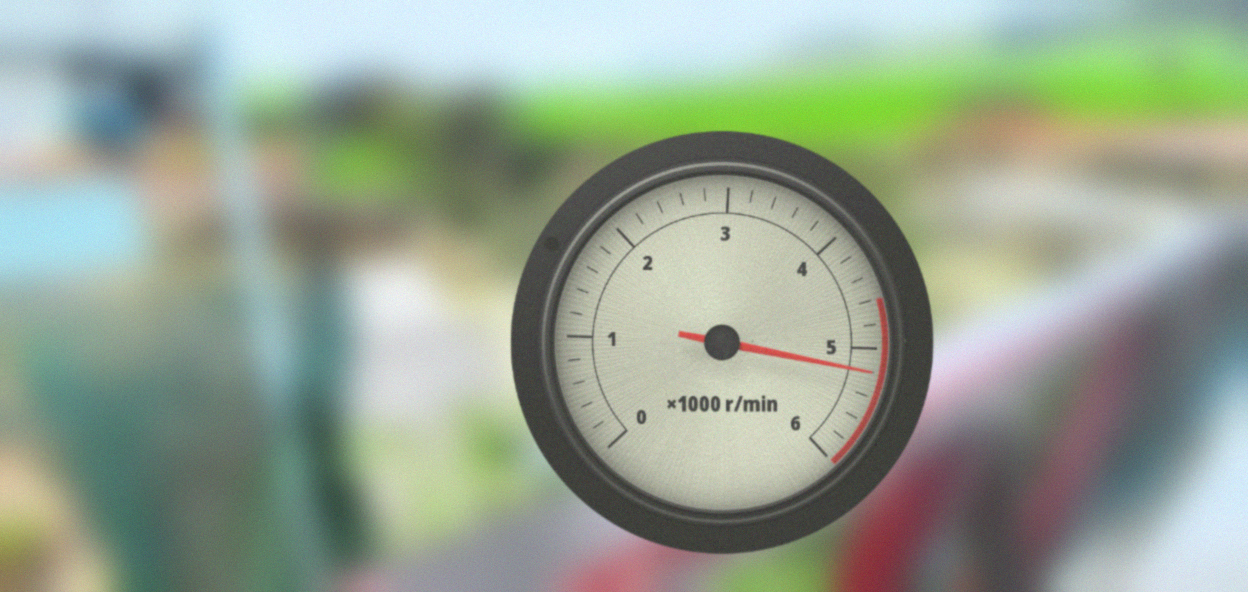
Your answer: 5200 rpm
